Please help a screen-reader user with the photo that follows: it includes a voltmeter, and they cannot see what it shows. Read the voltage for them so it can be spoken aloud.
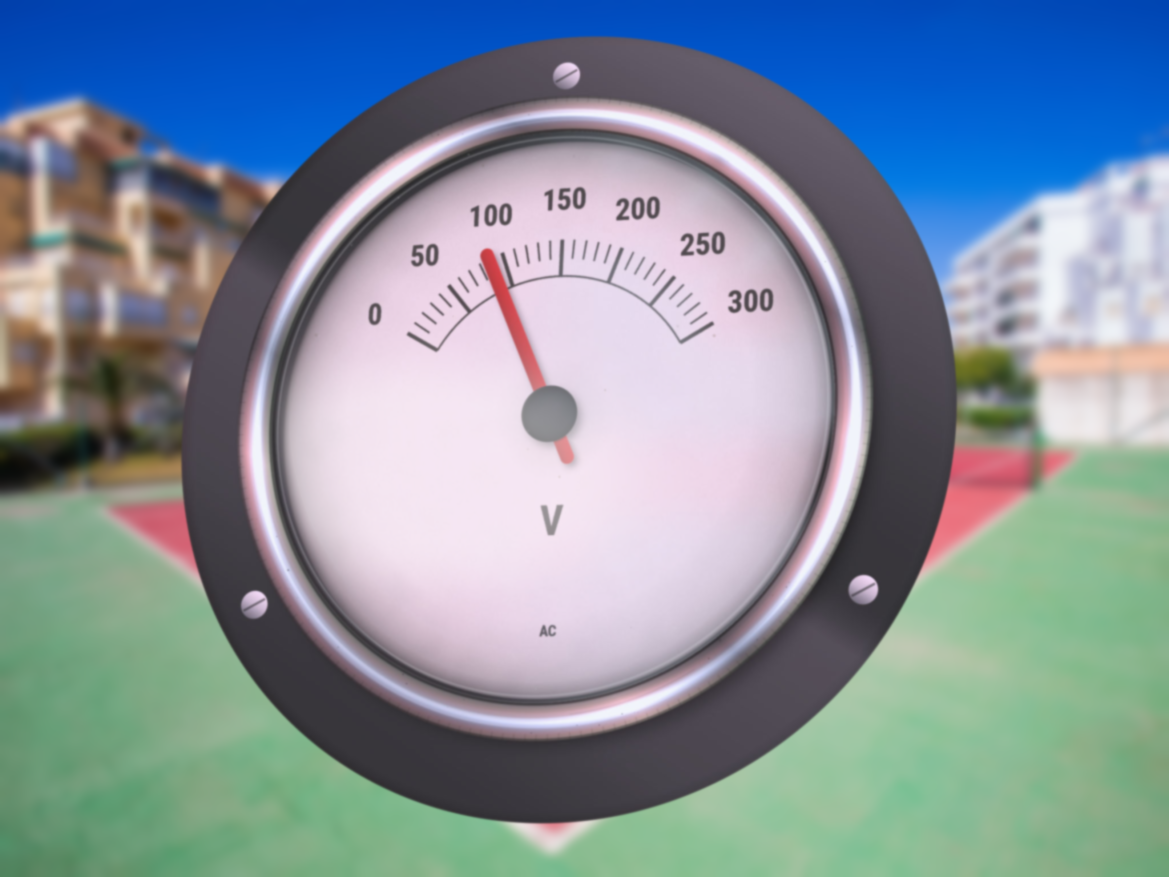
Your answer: 90 V
